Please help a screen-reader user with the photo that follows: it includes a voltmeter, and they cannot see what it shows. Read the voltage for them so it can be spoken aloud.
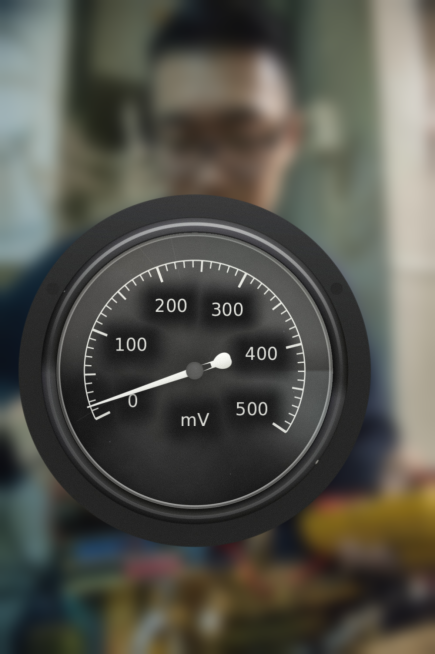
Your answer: 15 mV
